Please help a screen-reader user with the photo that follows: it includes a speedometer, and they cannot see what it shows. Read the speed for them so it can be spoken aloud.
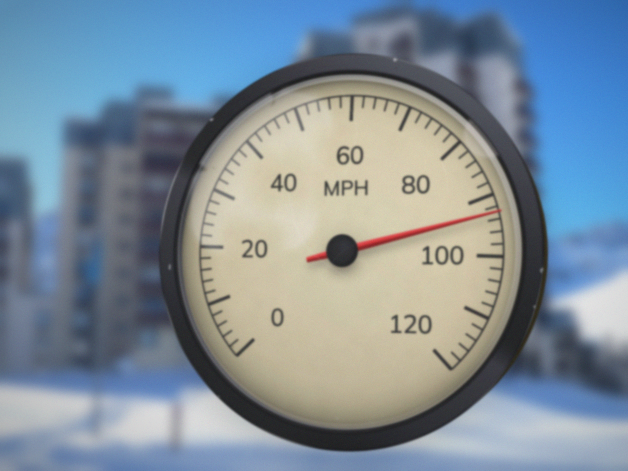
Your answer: 93 mph
